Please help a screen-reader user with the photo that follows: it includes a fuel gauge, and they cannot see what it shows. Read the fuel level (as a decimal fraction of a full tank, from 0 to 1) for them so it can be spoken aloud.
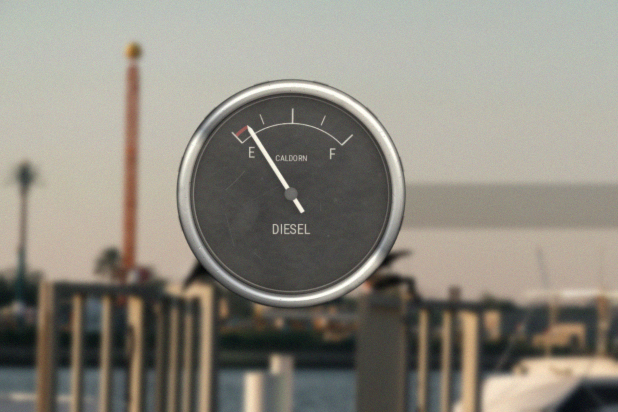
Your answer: 0.125
